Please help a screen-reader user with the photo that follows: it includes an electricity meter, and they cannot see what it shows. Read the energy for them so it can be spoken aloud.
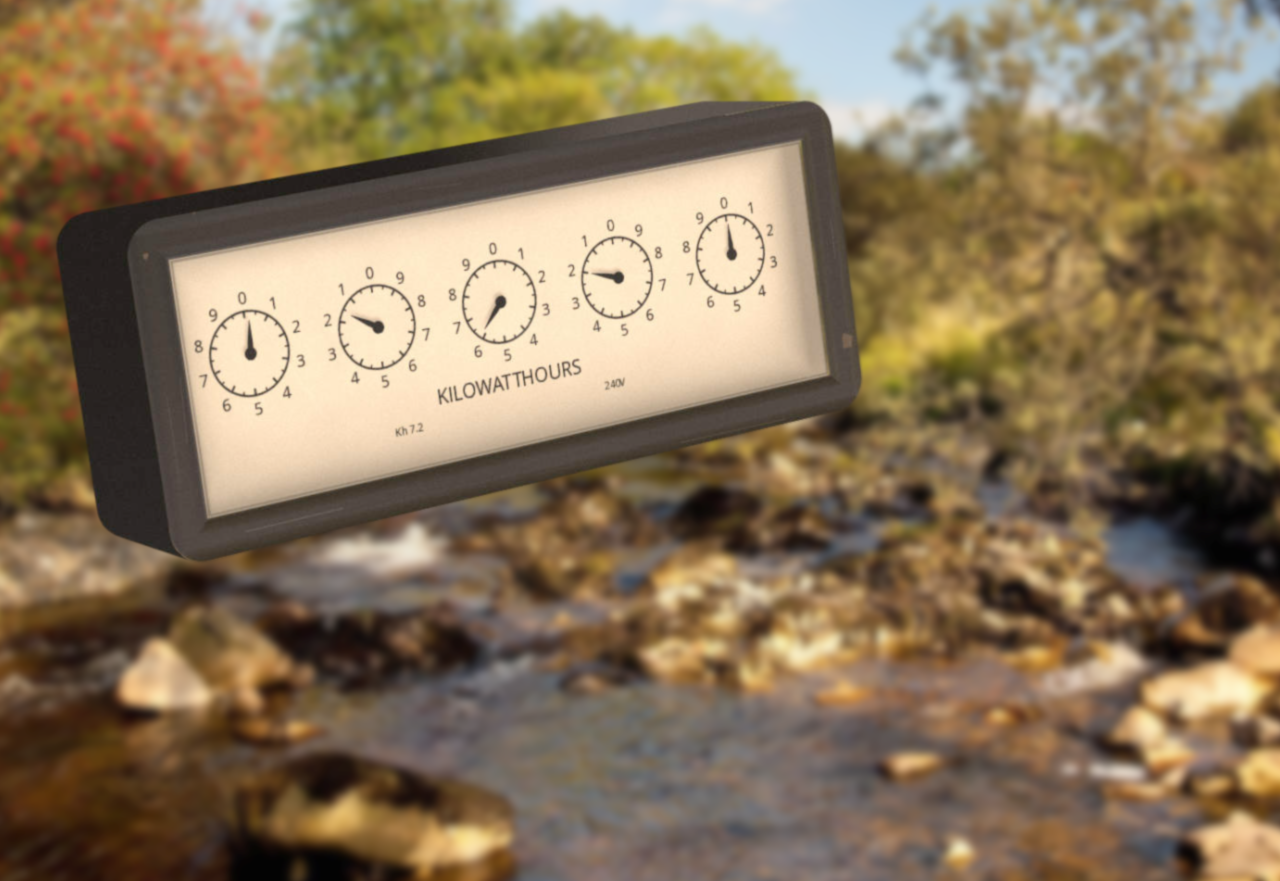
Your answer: 1620 kWh
